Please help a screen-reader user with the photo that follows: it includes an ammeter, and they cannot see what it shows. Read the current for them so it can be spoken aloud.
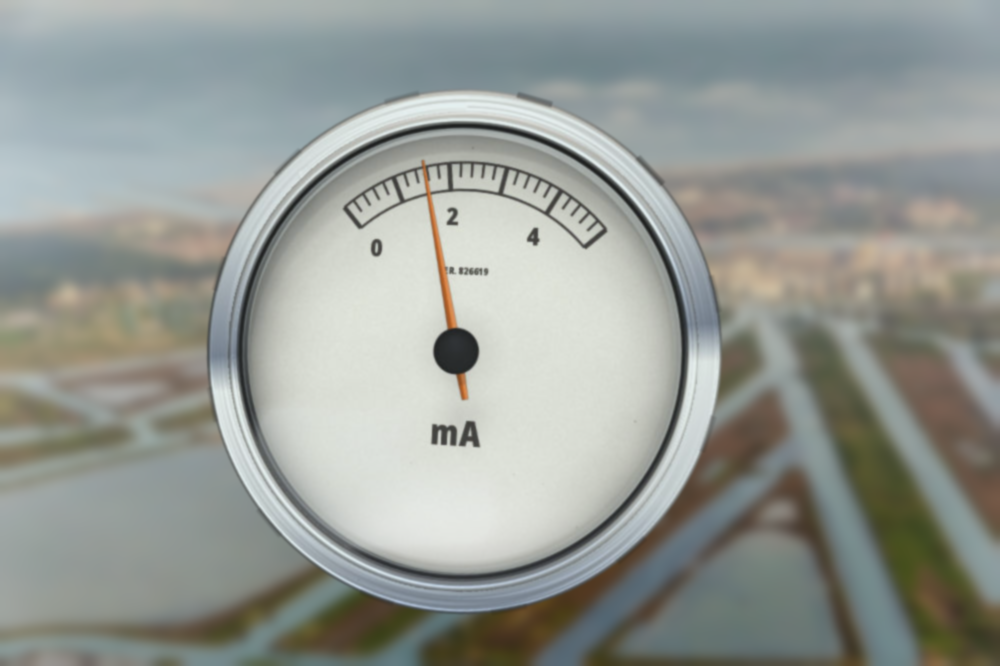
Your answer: 1.6 mA
